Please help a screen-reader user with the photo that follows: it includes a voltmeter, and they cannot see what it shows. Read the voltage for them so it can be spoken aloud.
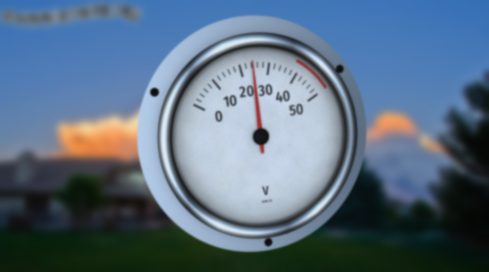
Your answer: 24 V
